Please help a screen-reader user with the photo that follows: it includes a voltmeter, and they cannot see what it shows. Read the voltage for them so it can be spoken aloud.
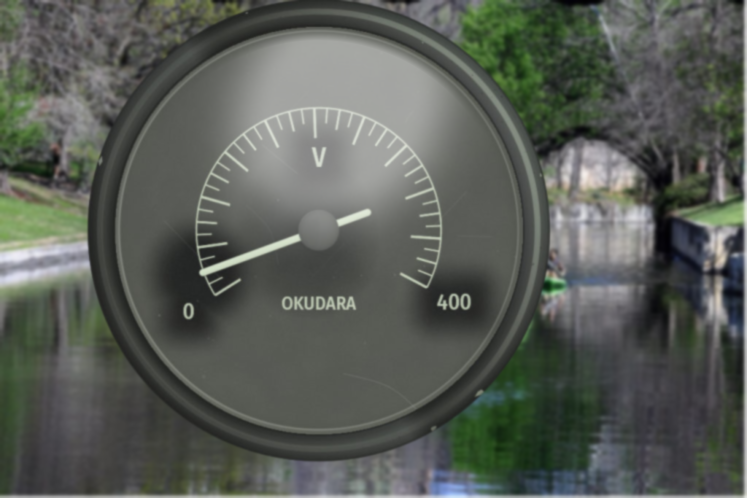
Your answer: 20 V
